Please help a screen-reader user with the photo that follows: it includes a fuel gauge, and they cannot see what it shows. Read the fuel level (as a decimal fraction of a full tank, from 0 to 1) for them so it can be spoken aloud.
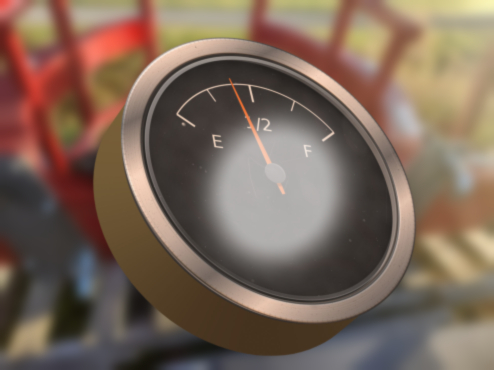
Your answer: 0.375
